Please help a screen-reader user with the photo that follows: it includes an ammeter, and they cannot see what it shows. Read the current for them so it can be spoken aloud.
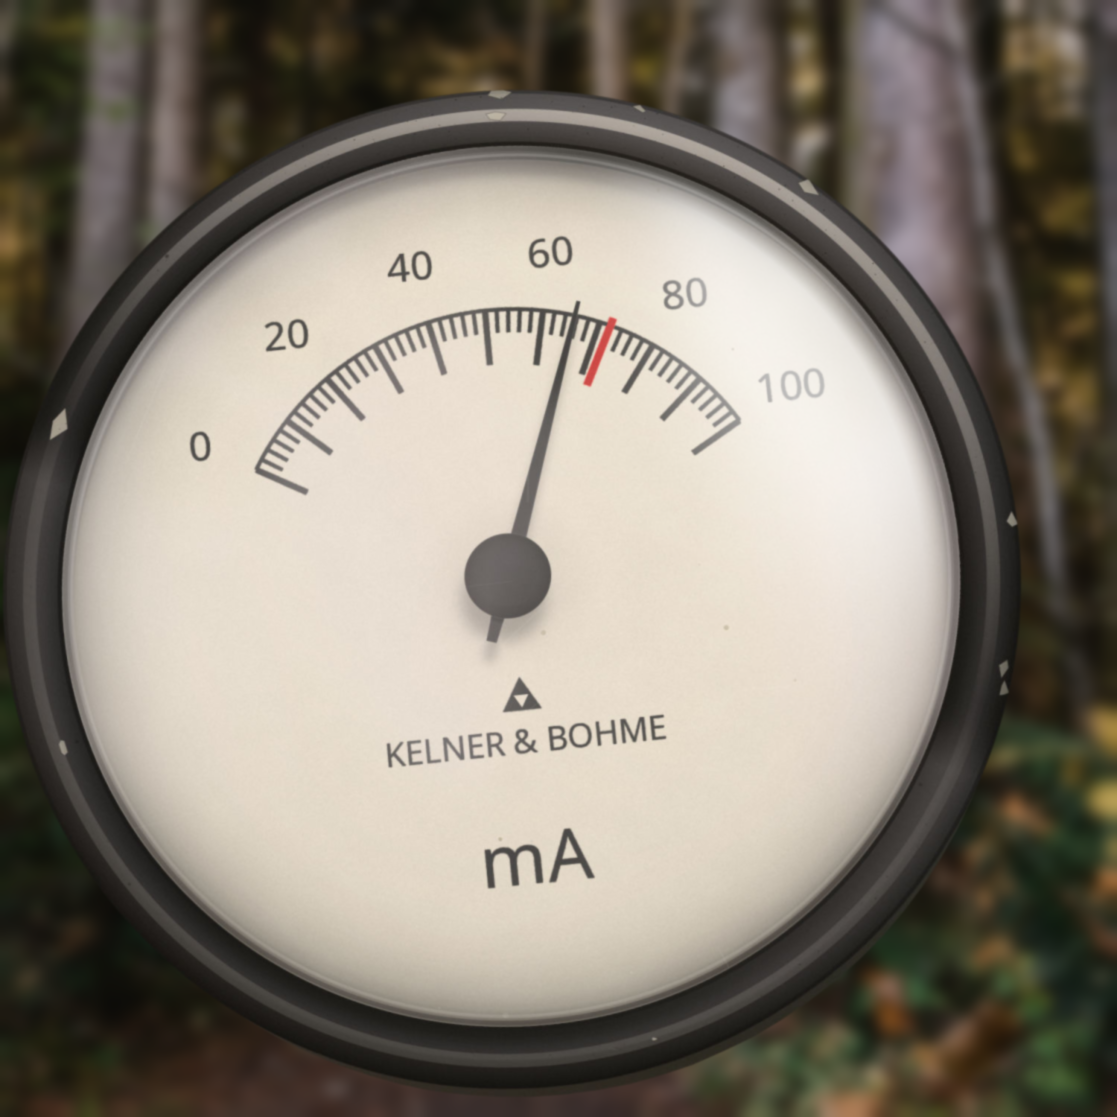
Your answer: 66 mA
